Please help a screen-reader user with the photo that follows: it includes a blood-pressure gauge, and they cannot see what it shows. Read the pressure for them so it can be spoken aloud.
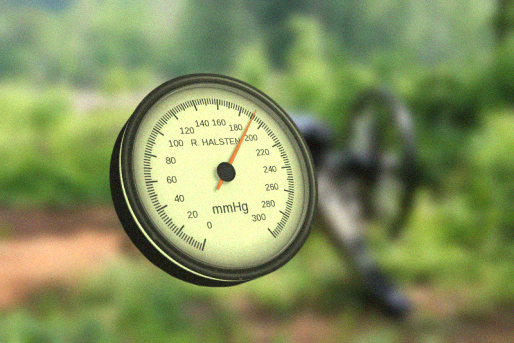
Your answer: 190 mmHg
